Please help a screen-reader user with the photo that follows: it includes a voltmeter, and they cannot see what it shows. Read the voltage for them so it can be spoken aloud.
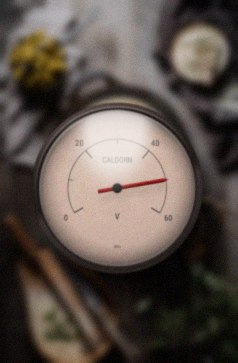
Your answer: 50 V
